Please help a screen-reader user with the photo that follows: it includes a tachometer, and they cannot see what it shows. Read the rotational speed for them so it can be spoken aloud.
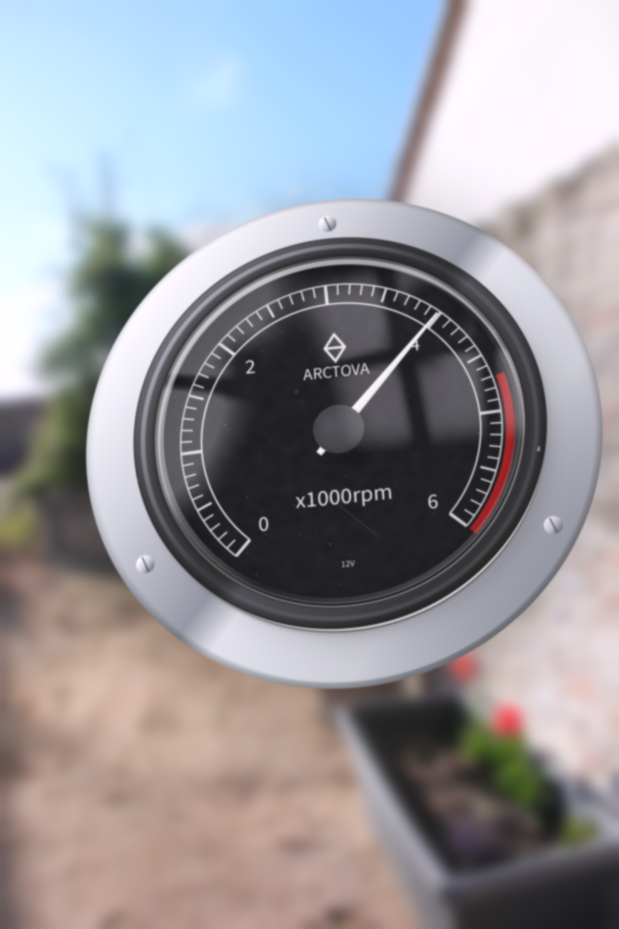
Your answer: 4000 rpm
